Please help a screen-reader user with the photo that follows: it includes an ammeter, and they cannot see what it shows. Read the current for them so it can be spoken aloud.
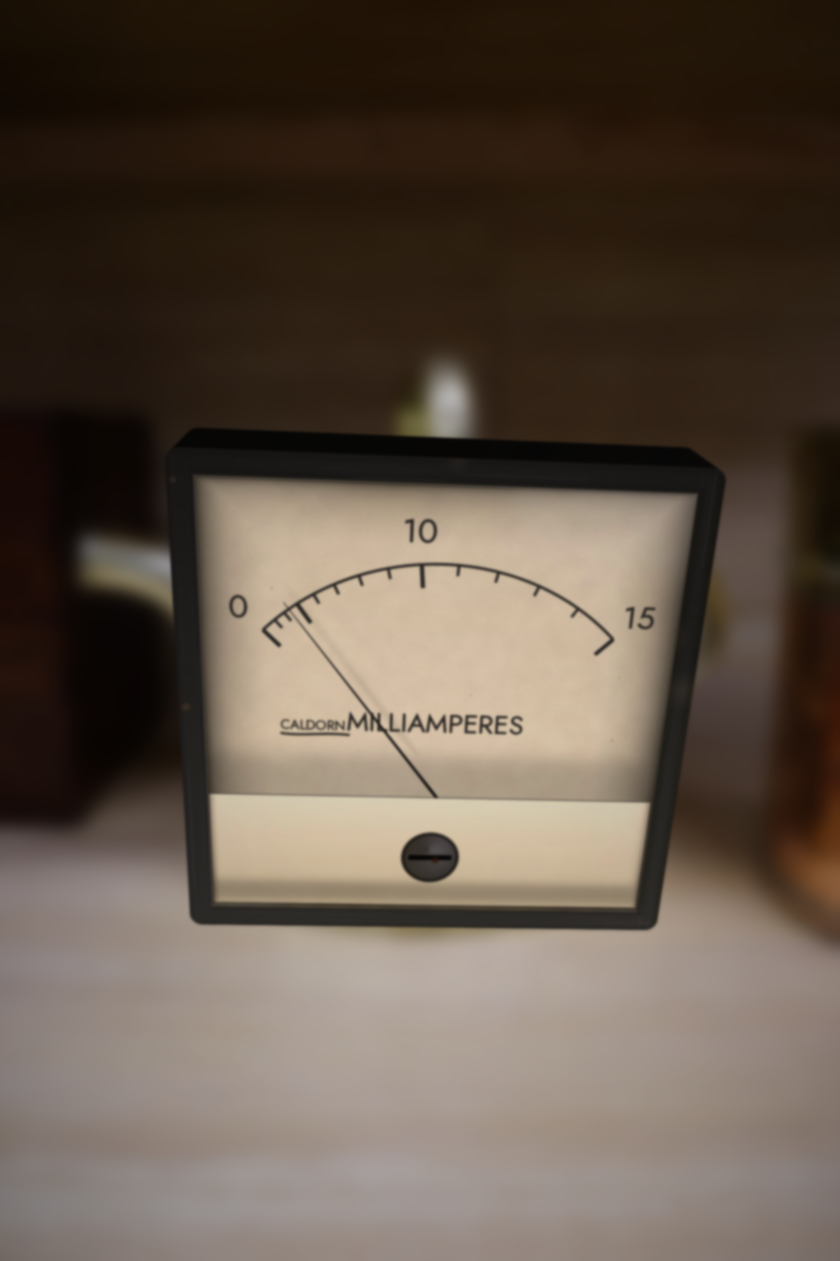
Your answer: 4.5 mA
